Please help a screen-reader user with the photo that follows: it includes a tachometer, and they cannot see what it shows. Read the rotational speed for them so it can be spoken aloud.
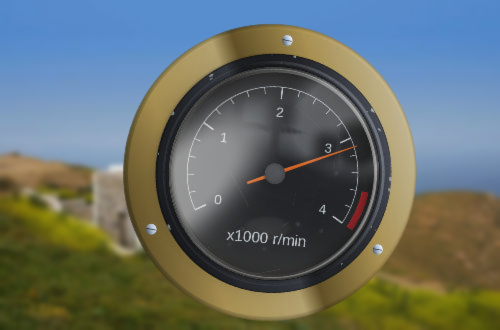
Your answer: 3100 rpm
